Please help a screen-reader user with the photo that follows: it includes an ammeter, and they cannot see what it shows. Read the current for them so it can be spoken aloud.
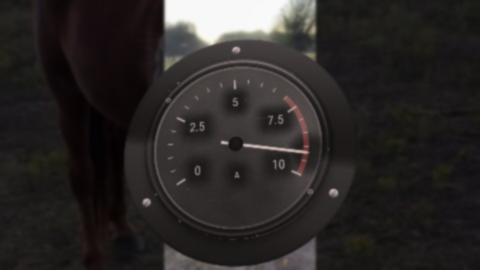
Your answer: 9.25 A
